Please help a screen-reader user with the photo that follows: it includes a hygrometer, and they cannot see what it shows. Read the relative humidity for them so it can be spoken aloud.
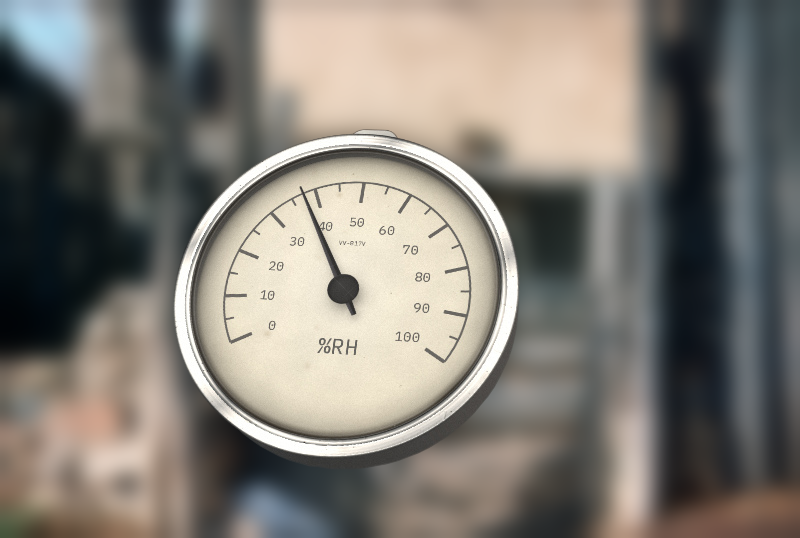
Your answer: 37.5 %
